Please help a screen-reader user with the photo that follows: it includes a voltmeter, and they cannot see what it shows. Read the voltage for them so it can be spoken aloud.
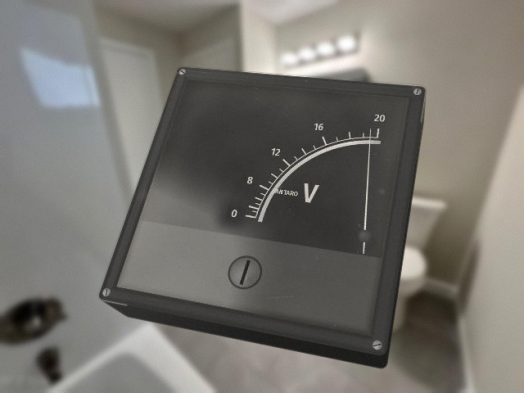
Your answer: 19.5 V
